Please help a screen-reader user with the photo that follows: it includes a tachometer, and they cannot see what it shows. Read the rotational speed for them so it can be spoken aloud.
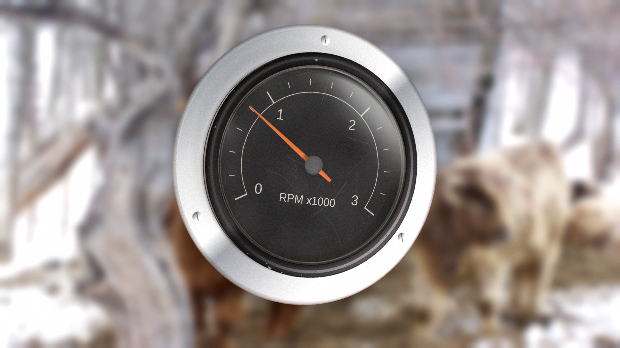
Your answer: 800 rpm
